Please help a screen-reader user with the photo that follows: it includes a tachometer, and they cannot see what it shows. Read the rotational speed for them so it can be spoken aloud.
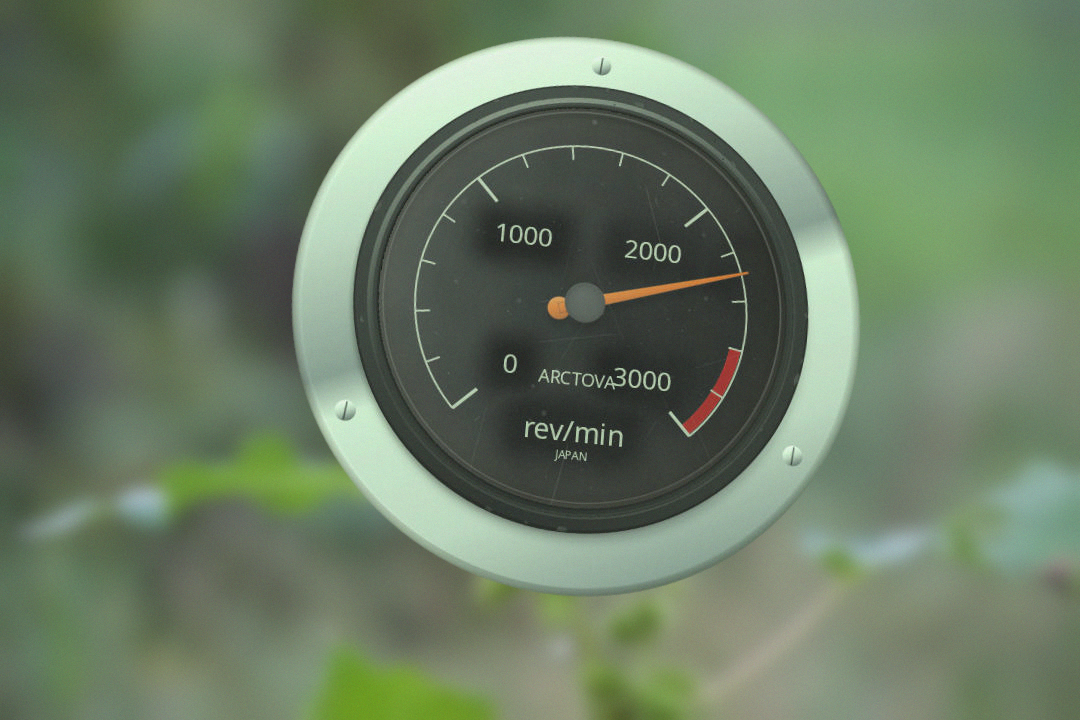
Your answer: 2300 rpm
